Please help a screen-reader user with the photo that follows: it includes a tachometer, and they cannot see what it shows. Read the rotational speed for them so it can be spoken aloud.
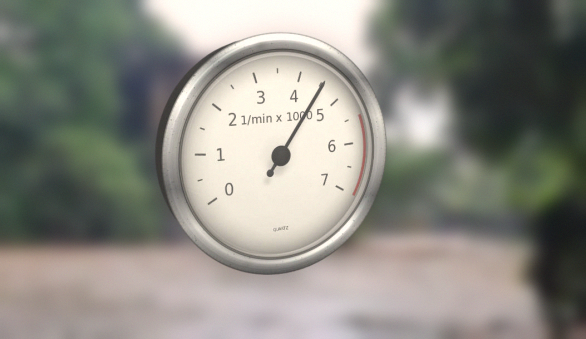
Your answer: 4500 rpm
